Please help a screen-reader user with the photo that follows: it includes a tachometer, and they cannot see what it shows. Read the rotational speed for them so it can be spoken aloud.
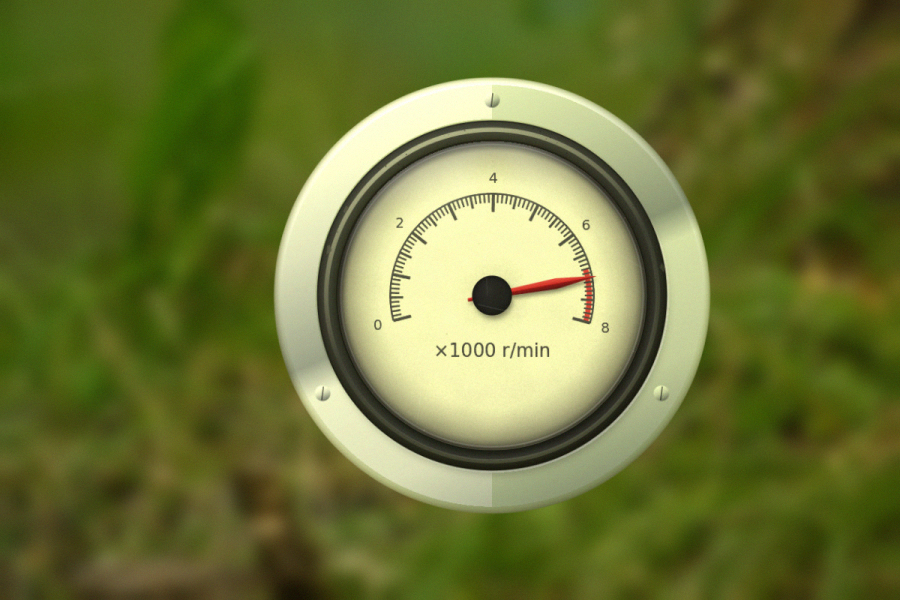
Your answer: 7000 rpm
